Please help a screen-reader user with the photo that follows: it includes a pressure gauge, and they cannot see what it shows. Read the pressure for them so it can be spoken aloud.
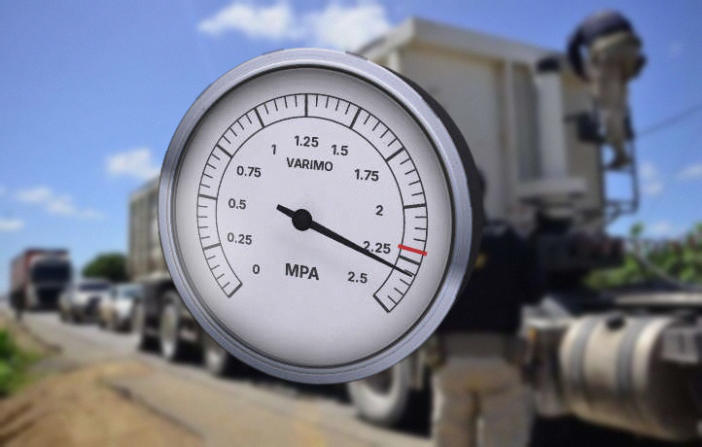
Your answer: 2.3 MPa
